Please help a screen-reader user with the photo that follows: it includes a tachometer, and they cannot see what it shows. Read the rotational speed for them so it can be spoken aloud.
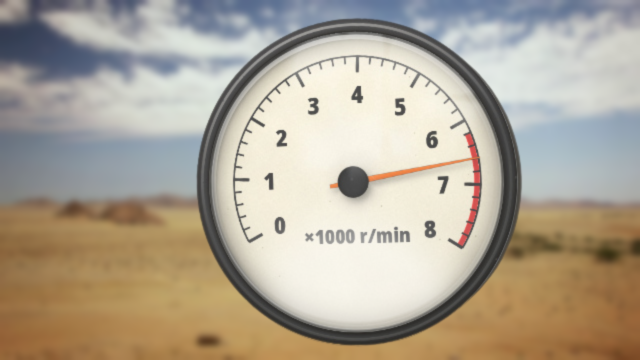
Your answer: 6600 rpm
